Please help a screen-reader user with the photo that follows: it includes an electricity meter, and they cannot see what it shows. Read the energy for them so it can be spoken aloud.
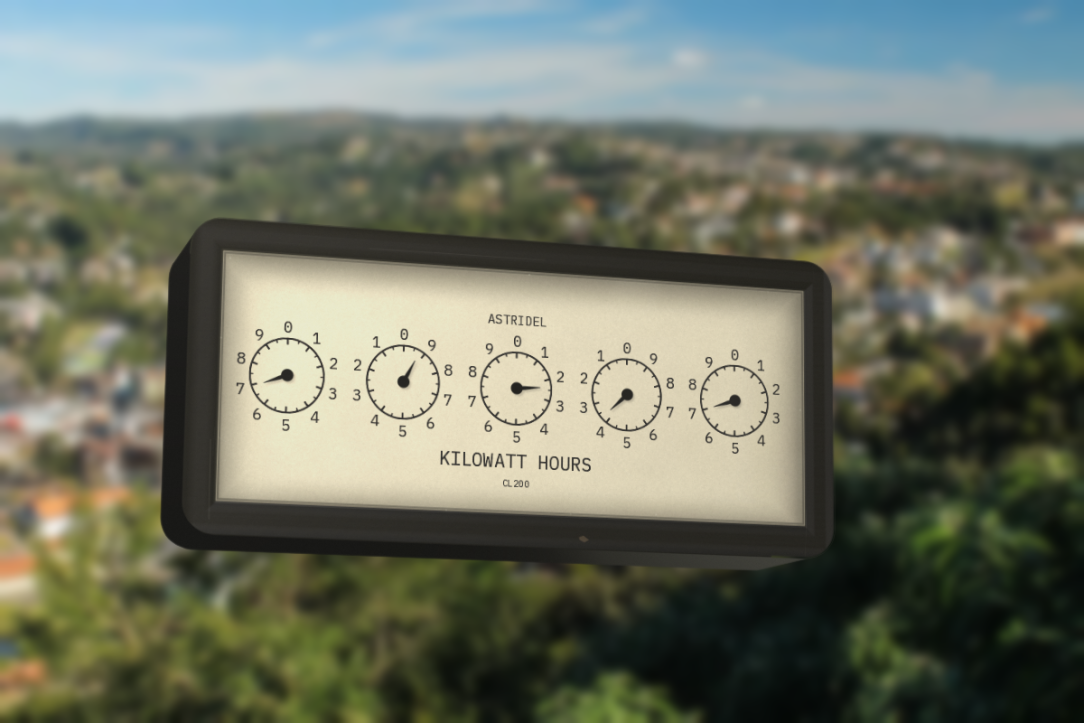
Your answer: 69237 kWh
